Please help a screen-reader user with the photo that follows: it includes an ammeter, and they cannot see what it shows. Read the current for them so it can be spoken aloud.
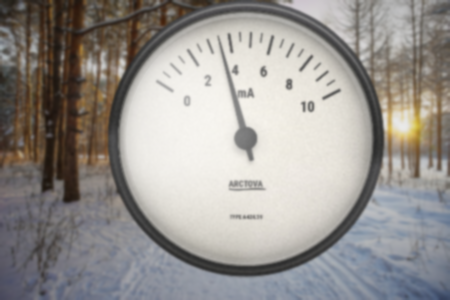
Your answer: 3.5 mA
